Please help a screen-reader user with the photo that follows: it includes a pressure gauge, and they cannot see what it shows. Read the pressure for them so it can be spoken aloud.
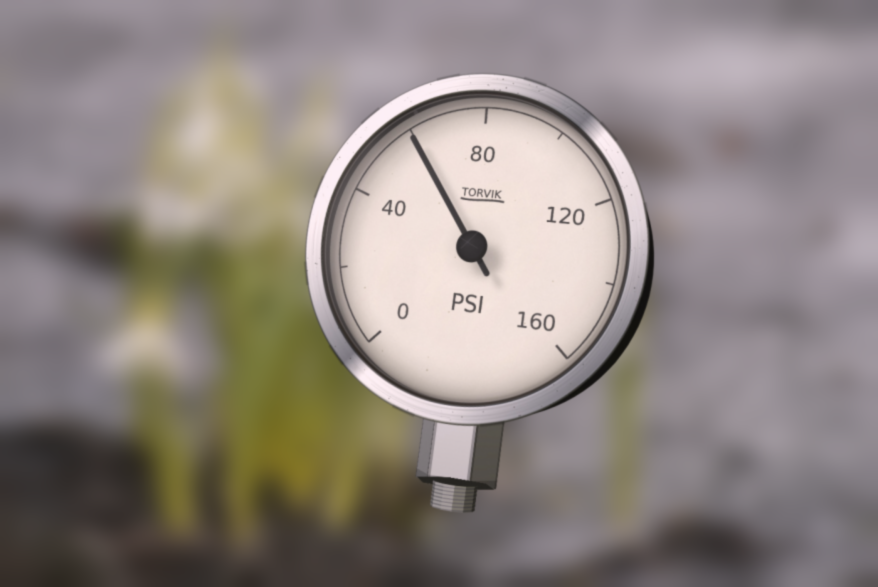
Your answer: 60 psi
